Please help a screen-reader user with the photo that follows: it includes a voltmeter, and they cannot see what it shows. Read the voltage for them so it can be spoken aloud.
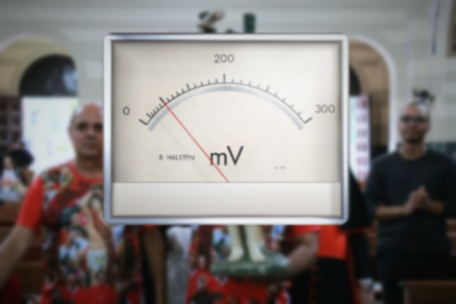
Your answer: 100 mV
